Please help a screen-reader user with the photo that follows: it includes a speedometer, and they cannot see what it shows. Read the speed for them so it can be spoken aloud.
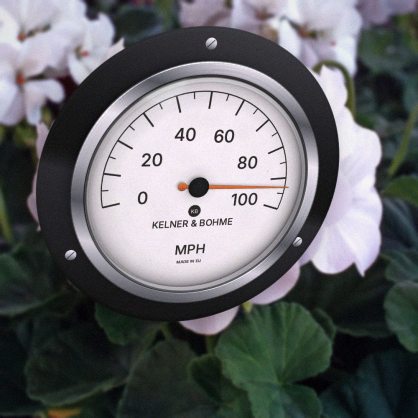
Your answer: 92.5 mph
